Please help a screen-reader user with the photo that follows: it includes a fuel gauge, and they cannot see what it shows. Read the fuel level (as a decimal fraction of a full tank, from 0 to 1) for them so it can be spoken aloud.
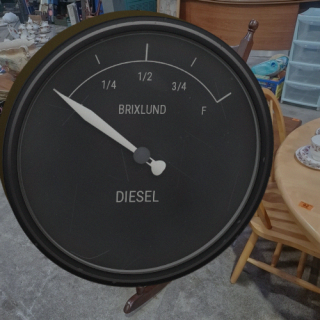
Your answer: 0
